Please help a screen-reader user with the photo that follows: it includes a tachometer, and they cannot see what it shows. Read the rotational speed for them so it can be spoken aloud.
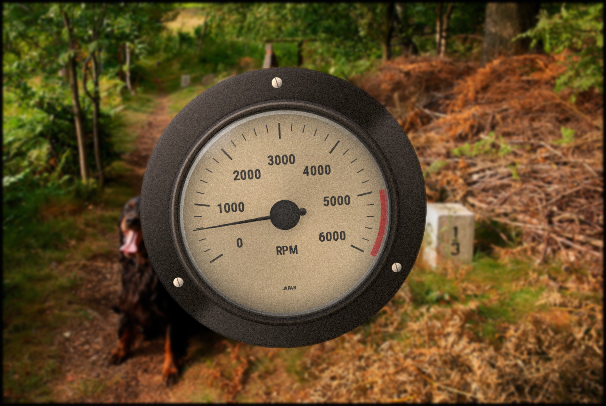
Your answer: 600 rpm
